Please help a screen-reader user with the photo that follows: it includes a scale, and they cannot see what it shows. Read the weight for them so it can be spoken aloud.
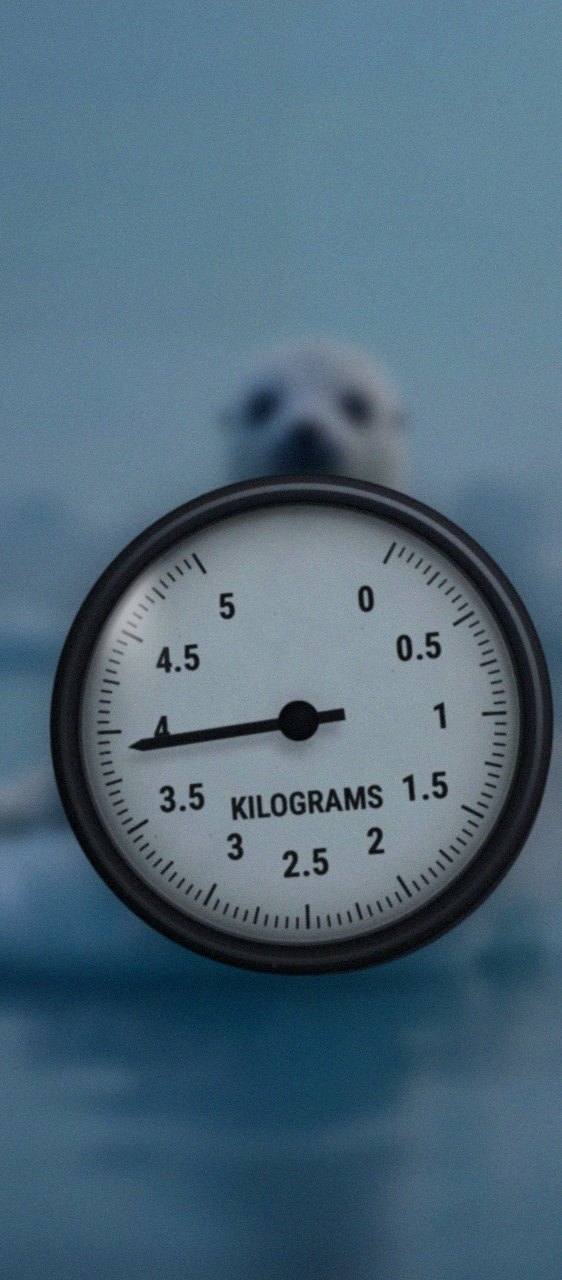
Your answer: 3.9 kg
